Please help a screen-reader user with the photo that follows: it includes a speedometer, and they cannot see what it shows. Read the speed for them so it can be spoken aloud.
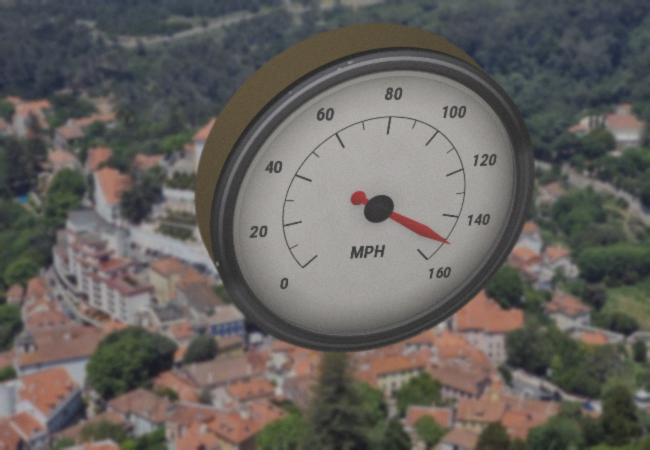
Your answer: 150 mph
